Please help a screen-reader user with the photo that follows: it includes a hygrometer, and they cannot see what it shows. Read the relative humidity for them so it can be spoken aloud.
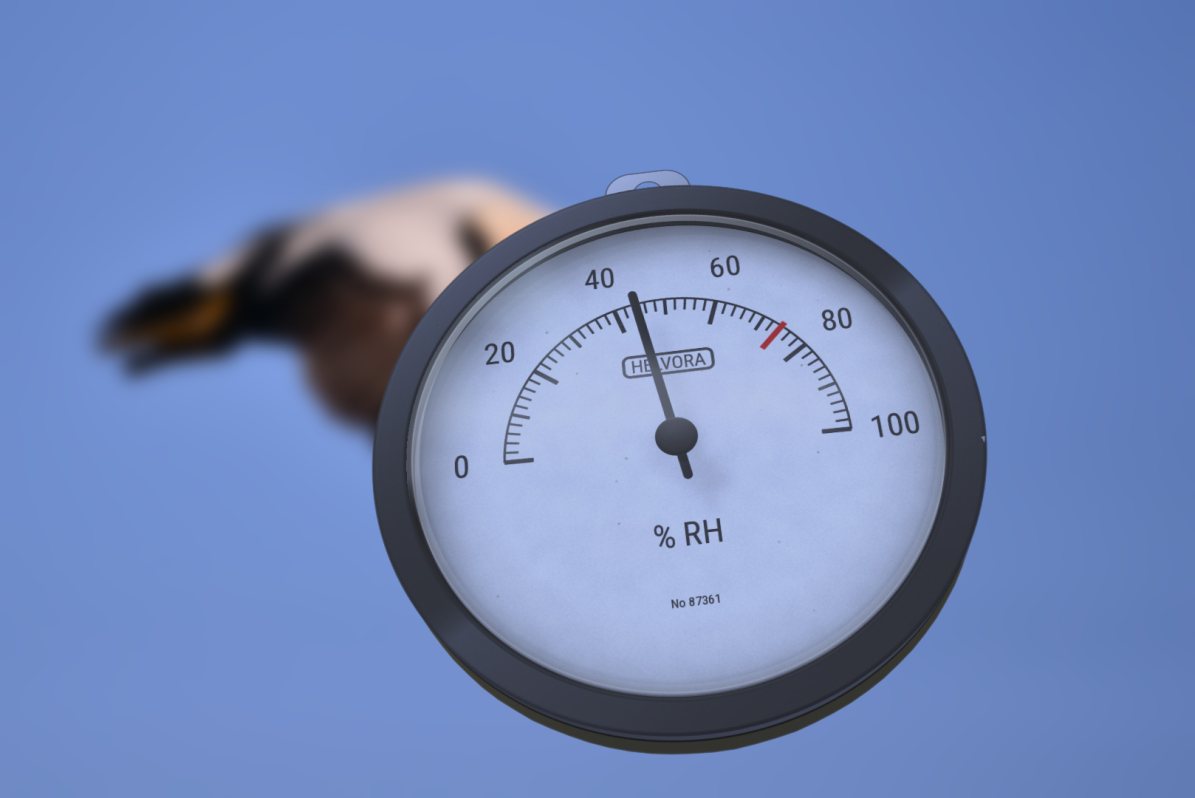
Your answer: 44 %
